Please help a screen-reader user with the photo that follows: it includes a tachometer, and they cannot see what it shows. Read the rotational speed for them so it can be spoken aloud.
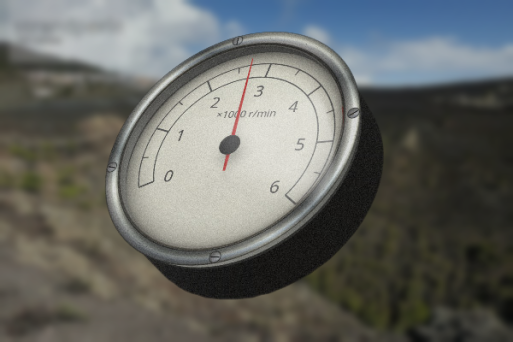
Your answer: 2750 rpm
